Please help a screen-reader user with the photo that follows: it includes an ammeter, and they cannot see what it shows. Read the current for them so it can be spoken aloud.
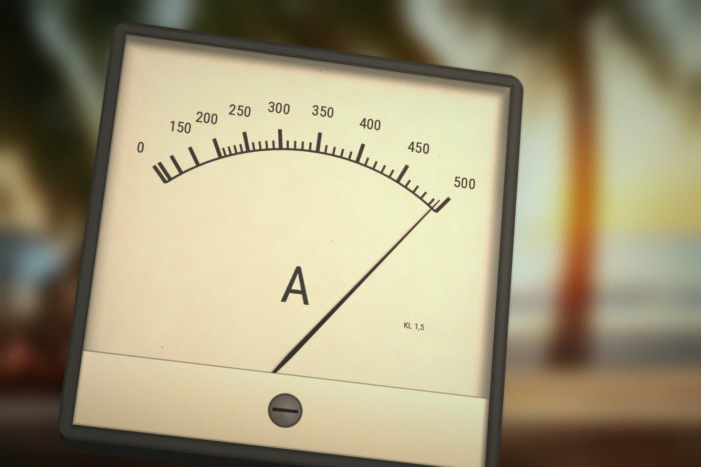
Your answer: 495 A
